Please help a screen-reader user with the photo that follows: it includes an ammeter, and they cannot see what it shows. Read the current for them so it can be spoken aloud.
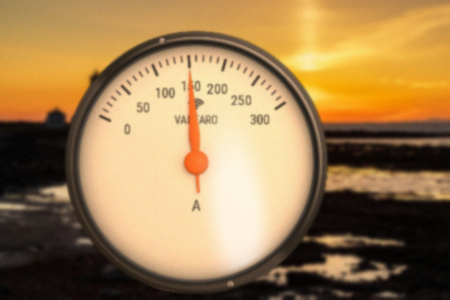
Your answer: 150 A
